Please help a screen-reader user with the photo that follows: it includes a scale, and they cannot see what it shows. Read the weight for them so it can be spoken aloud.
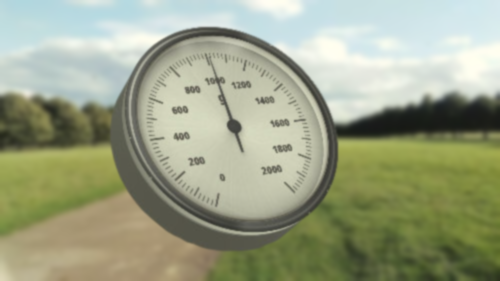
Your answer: 1000 g
